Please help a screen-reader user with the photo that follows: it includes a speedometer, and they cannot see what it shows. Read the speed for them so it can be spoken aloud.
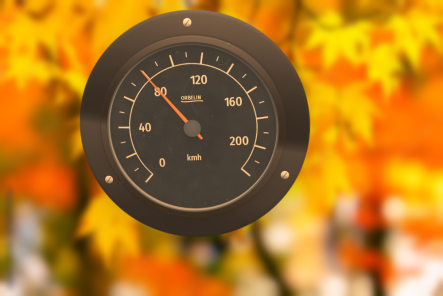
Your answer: 80 km/h
